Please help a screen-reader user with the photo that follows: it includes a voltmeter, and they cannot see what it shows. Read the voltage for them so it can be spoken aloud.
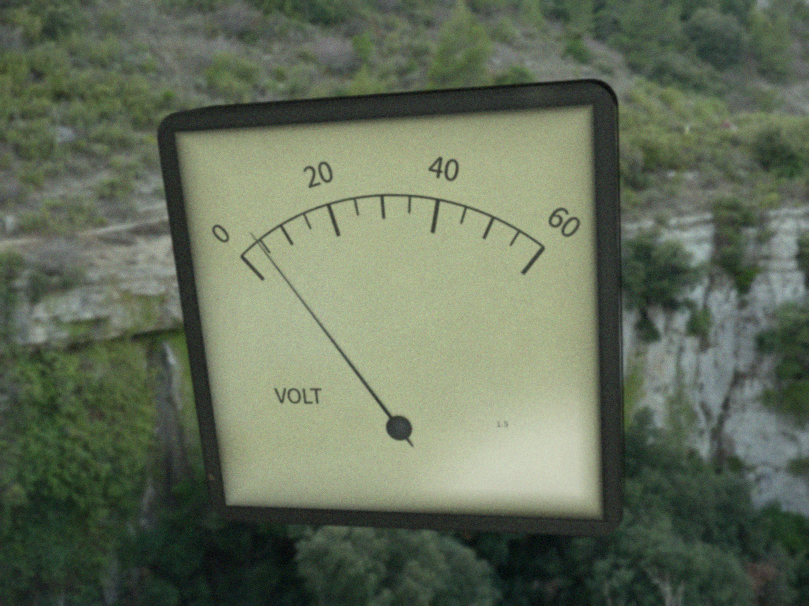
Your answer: 5 V
